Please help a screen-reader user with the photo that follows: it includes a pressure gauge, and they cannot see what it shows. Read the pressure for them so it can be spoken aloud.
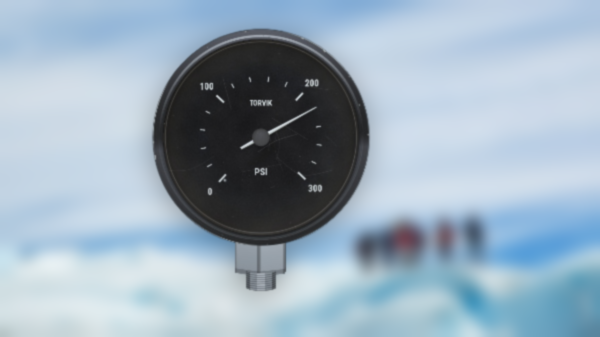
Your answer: 220 psi
